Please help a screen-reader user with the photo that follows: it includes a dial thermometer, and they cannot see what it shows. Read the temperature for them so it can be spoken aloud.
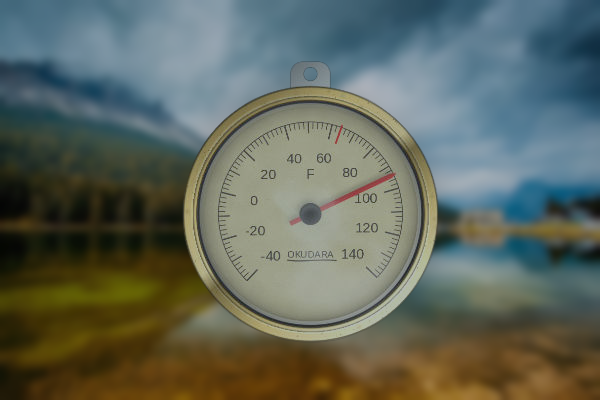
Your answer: 94 °F
